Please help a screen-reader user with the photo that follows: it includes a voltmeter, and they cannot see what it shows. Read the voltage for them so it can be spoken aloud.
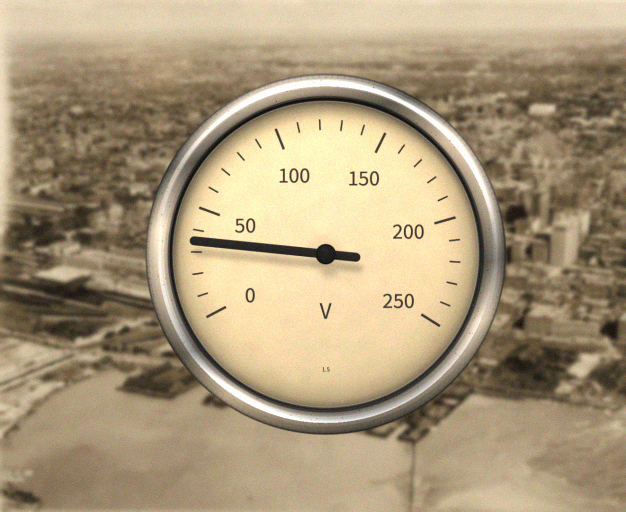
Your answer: 35 V
